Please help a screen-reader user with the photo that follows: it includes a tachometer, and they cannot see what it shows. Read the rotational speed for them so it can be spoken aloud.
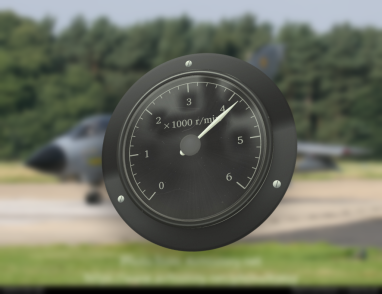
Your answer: 4200 rpm
